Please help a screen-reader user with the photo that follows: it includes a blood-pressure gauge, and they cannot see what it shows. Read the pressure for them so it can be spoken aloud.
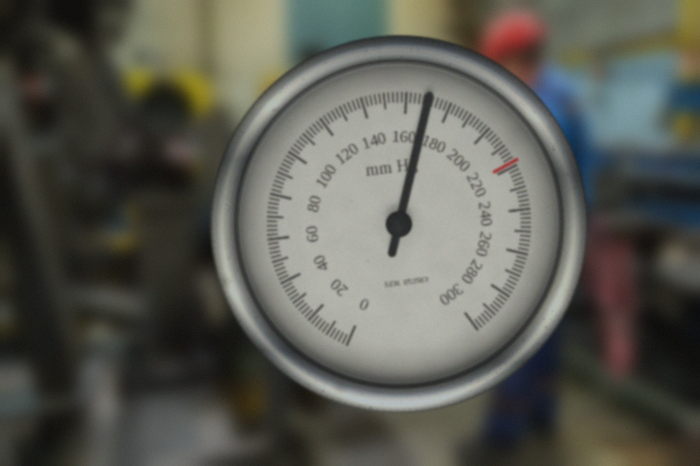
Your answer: 170 mmHg
